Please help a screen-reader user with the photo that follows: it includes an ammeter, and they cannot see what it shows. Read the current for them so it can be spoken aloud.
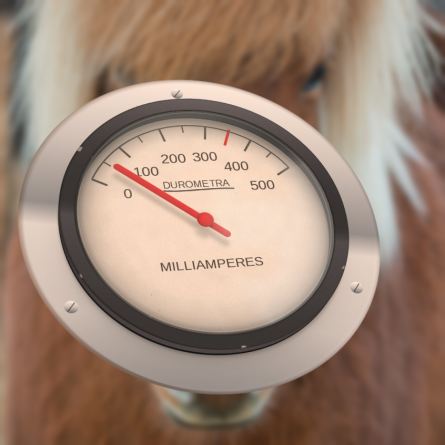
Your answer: 50 mA
